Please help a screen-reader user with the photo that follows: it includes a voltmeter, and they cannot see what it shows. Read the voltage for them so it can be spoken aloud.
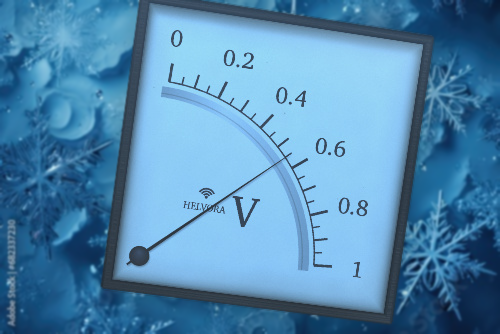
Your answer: 0.55 V
